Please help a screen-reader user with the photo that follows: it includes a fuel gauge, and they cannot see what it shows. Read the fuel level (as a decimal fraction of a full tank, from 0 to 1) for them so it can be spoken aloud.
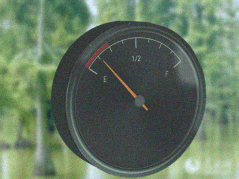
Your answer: 0.125
